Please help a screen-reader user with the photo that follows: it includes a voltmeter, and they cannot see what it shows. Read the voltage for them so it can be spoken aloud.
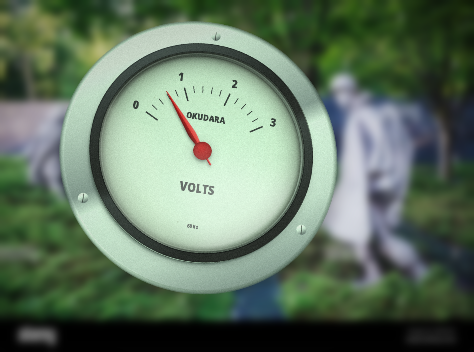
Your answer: 0.6 V
